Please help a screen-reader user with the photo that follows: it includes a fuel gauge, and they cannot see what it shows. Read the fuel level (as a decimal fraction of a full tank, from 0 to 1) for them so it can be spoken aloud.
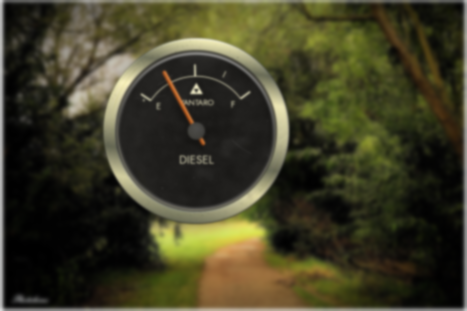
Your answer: 0.25
